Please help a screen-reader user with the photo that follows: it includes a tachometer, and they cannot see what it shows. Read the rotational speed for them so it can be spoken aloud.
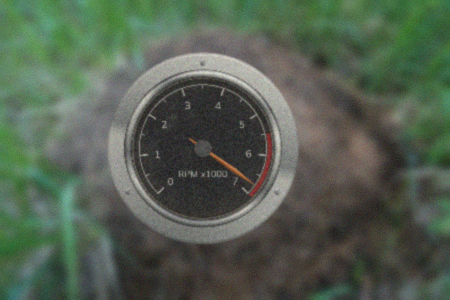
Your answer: 6750 rpm
